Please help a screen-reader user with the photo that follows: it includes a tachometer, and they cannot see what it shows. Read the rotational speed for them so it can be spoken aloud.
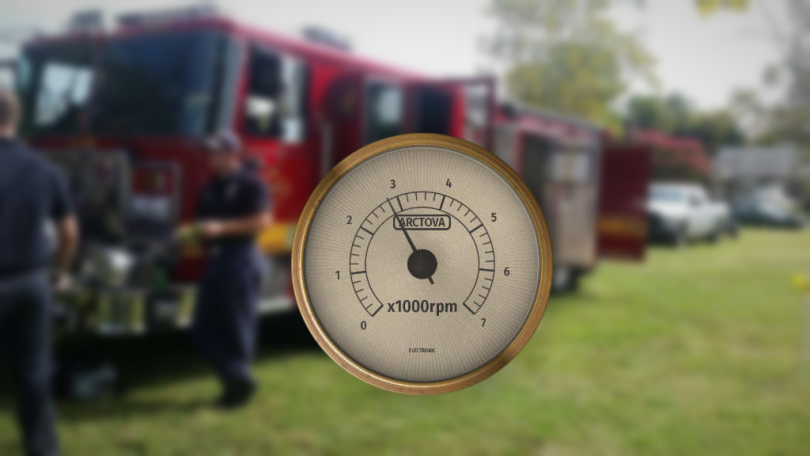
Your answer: 2800 rpm
